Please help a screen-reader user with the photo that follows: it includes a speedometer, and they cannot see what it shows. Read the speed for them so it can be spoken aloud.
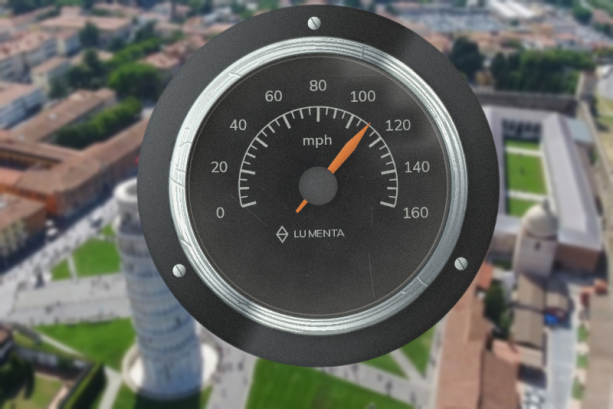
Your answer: 110 mph
